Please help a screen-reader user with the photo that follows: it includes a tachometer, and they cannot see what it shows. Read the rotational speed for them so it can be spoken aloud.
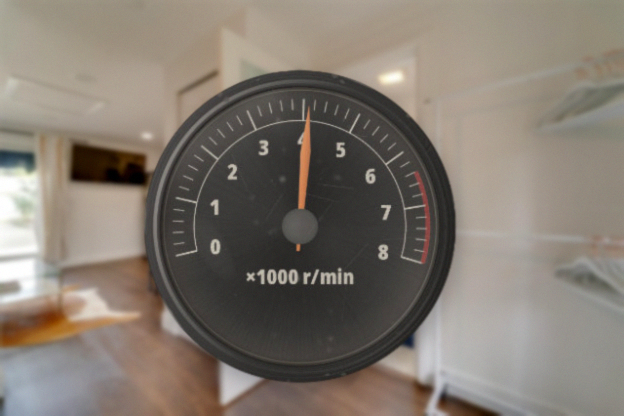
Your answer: 4100 rpm
